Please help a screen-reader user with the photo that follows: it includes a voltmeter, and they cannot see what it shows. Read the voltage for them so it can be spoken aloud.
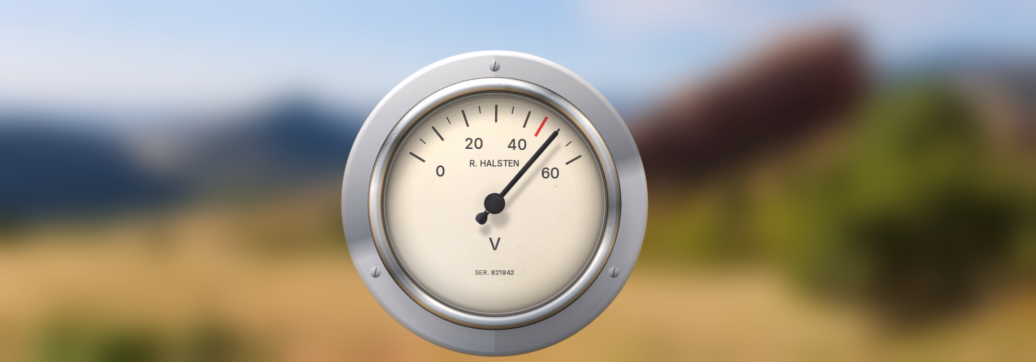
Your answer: 50 V
